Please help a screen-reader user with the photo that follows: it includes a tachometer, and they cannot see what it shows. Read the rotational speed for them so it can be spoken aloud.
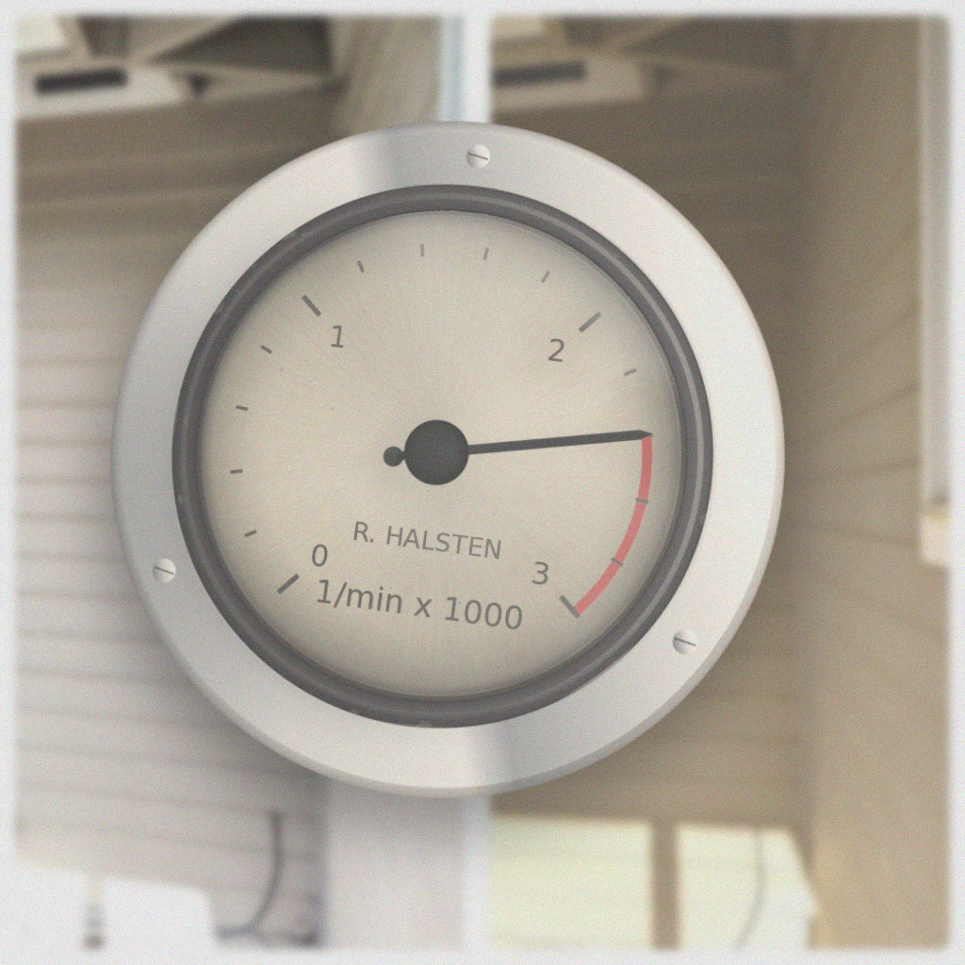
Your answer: 2400 rpm
